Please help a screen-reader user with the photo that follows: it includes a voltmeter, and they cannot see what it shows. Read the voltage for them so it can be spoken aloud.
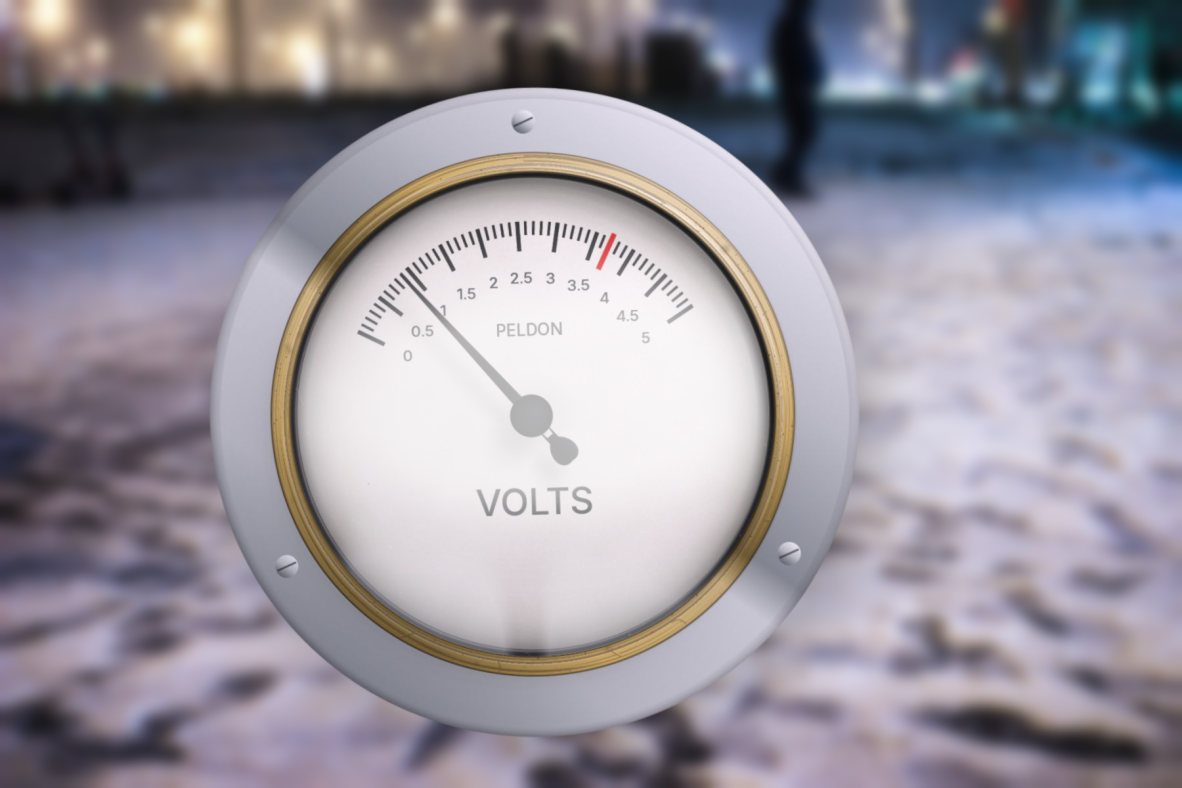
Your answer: 0.9 V
